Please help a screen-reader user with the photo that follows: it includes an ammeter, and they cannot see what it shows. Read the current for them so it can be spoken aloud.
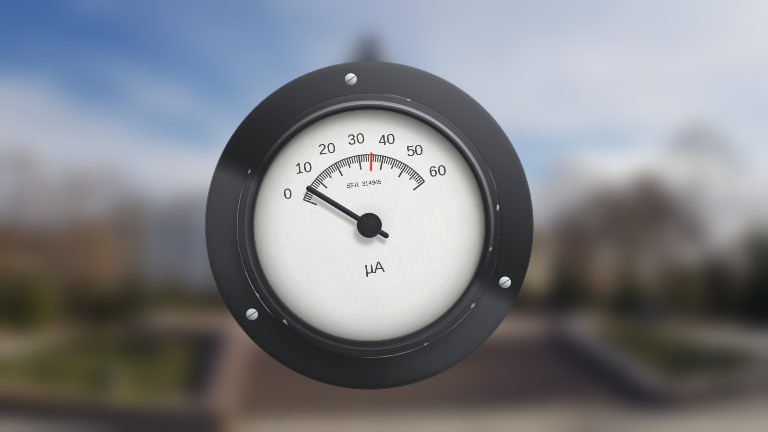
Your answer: 5 µA
